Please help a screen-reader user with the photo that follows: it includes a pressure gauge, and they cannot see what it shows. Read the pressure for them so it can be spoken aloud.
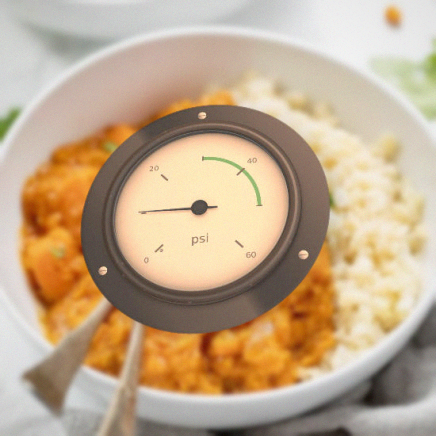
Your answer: 10 psi
